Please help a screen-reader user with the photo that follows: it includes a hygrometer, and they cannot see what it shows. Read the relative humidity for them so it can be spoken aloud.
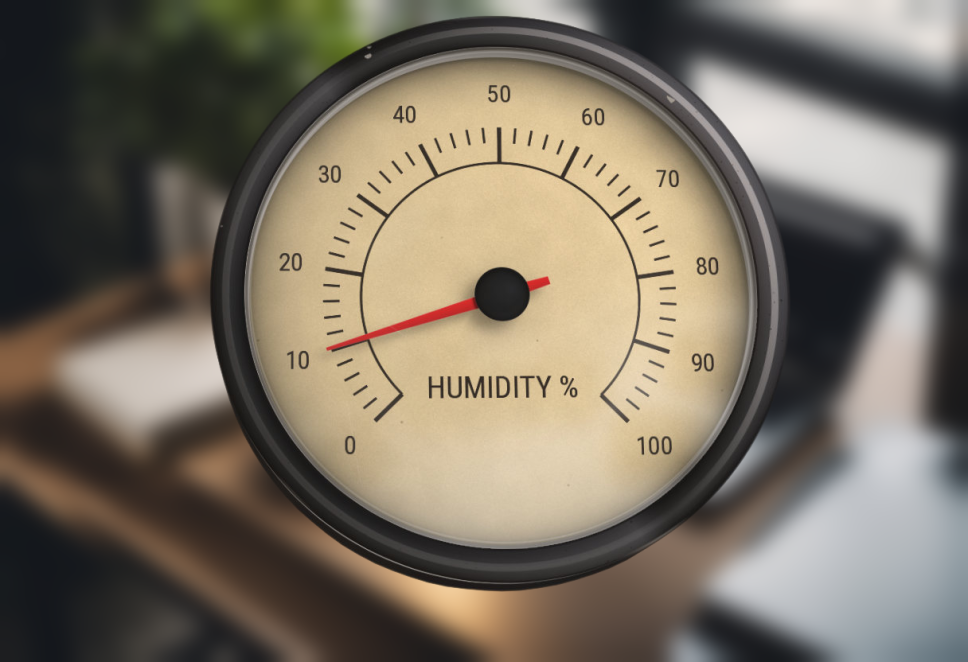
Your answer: 10 %
